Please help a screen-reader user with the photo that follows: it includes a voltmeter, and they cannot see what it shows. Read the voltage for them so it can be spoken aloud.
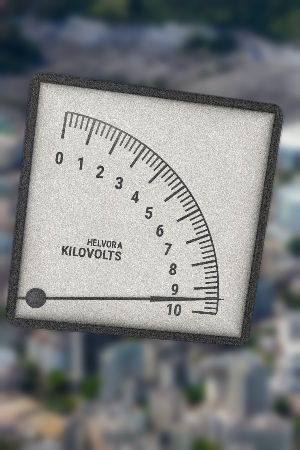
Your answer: 9.4 kV
